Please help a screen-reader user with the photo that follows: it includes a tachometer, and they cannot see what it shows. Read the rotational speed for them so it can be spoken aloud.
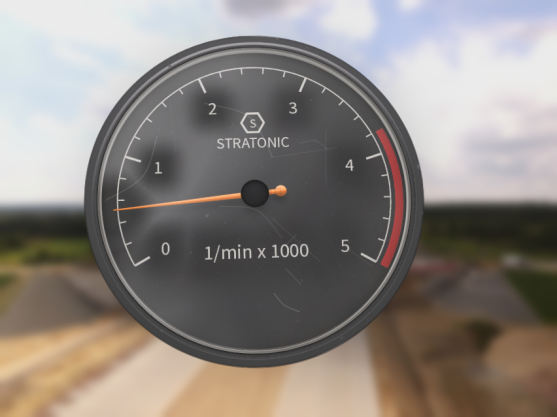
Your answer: 500 rpm
